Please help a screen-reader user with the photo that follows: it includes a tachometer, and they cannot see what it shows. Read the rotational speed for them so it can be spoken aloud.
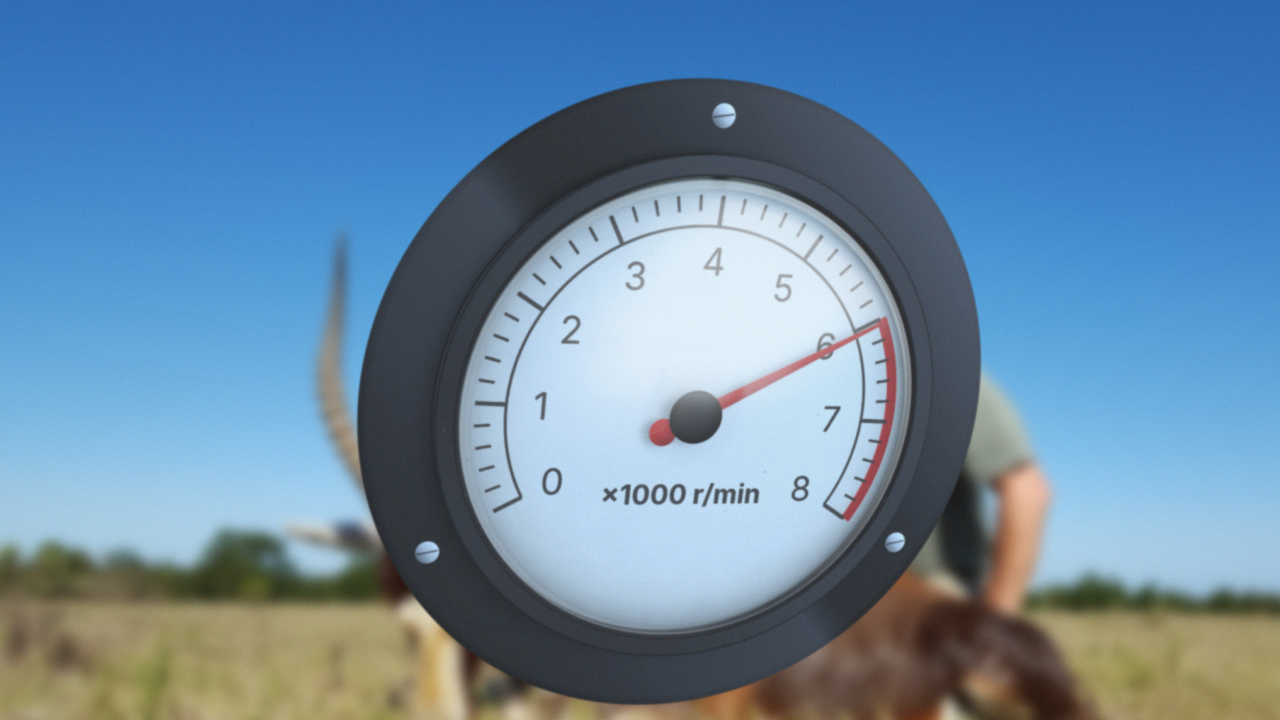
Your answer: 6000 rpm
